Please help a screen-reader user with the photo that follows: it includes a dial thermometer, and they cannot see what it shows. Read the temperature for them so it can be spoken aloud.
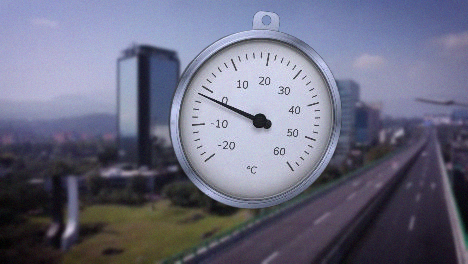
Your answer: -2 °C
